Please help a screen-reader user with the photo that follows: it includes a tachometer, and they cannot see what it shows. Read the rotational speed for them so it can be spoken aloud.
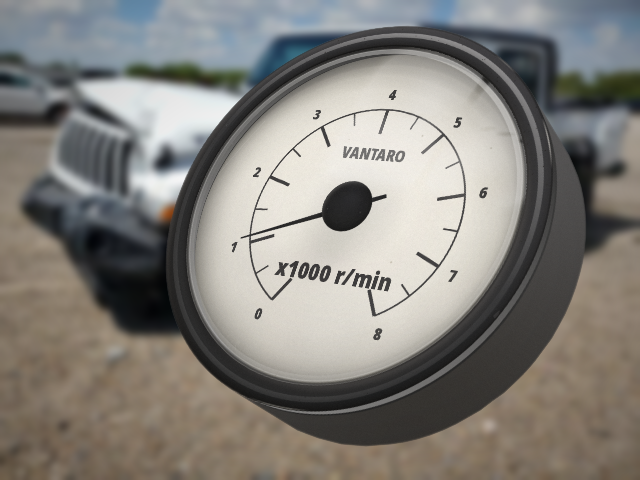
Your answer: 1000 rpm
